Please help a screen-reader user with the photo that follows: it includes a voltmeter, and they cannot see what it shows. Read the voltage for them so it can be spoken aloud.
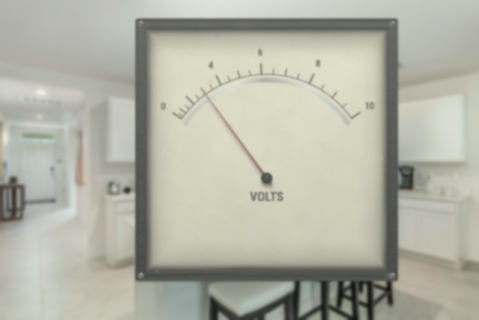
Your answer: 3 V
